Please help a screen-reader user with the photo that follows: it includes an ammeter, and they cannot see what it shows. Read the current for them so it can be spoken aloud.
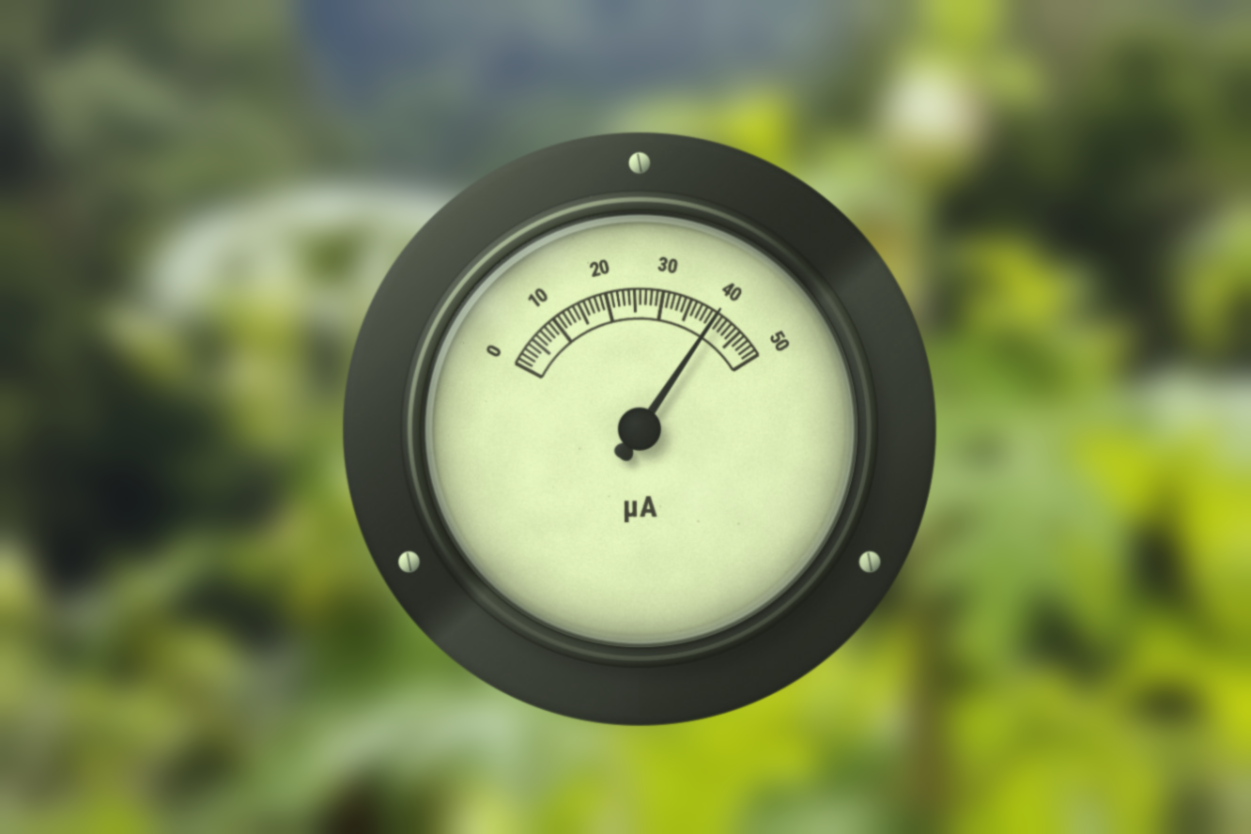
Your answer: 40 µA
